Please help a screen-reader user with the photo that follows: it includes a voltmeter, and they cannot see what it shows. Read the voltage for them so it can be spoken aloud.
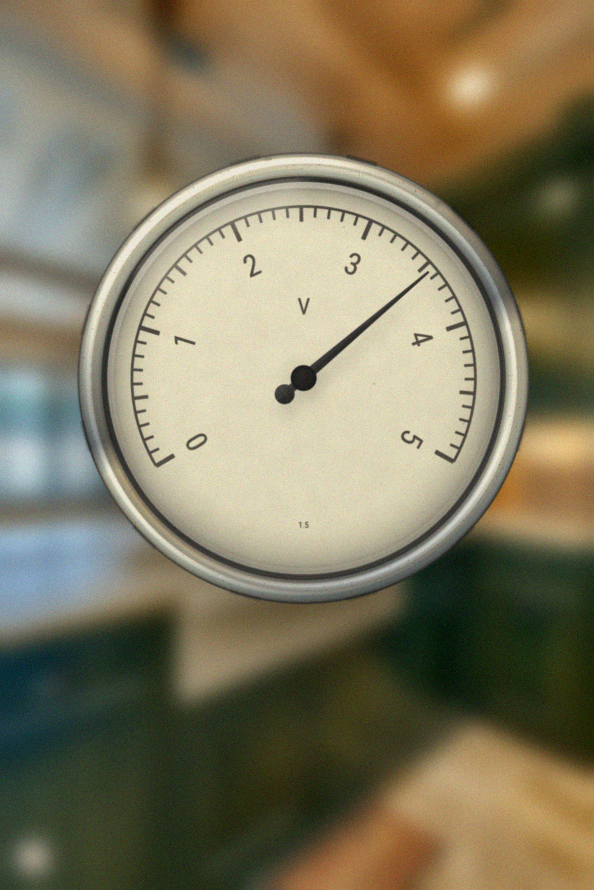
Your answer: 3.55 V
